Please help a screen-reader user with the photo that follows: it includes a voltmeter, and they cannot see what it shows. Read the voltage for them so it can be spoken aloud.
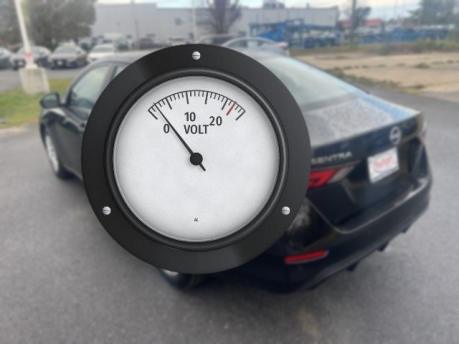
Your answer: 2 V
